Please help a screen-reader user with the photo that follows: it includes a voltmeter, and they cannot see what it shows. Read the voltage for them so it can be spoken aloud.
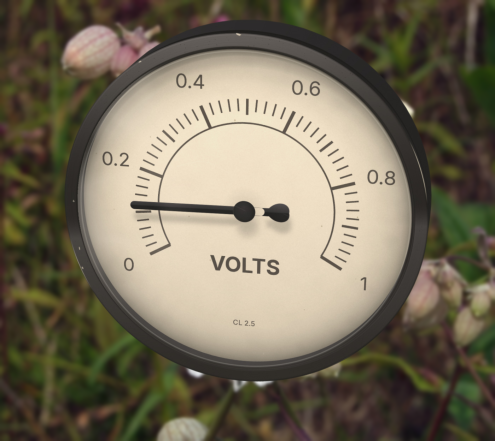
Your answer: 0.12 V
